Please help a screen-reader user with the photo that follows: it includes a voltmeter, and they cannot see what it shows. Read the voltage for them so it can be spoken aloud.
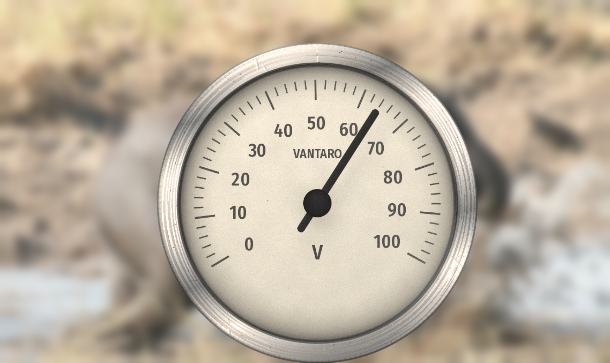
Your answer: 64 V
